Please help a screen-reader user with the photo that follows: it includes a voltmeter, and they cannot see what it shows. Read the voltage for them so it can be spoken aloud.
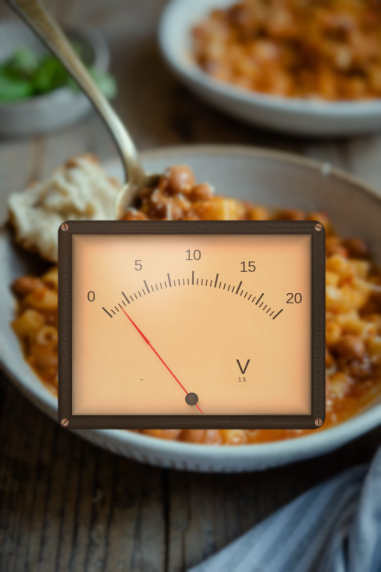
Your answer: 1.5 V
